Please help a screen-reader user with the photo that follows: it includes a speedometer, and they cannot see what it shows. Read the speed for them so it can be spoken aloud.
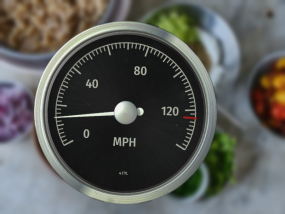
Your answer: 14 mph
